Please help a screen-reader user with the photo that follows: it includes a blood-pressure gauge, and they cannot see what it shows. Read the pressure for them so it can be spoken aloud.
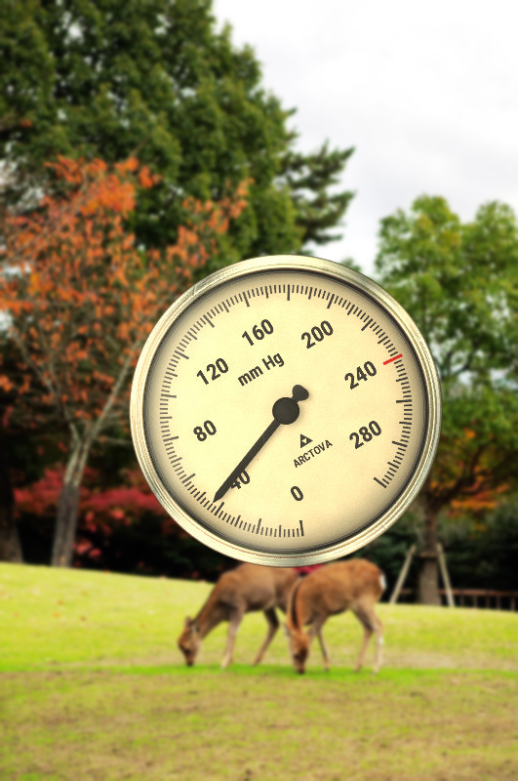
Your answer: 44 mmHg
